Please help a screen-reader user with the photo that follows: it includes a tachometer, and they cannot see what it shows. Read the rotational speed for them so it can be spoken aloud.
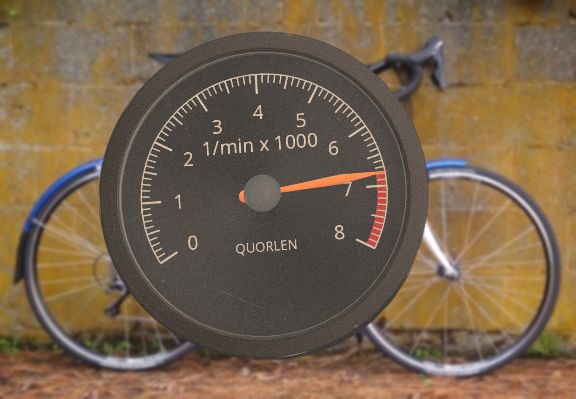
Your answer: 6800 rpm
